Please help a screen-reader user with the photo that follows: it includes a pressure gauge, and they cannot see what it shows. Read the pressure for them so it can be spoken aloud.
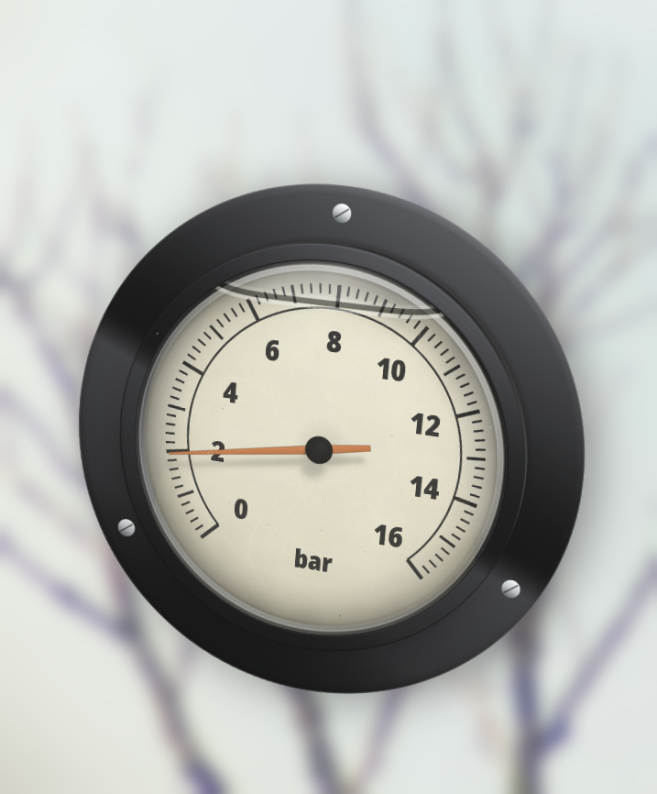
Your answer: 2 bar
